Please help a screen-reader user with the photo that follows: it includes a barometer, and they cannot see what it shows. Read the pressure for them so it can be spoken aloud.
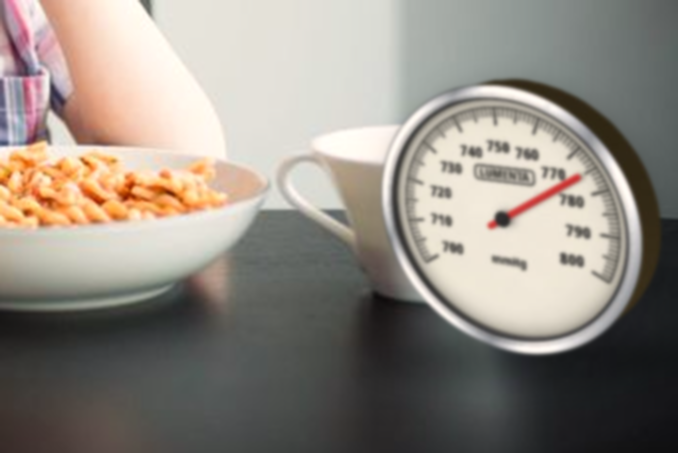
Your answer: 775 mmHg
